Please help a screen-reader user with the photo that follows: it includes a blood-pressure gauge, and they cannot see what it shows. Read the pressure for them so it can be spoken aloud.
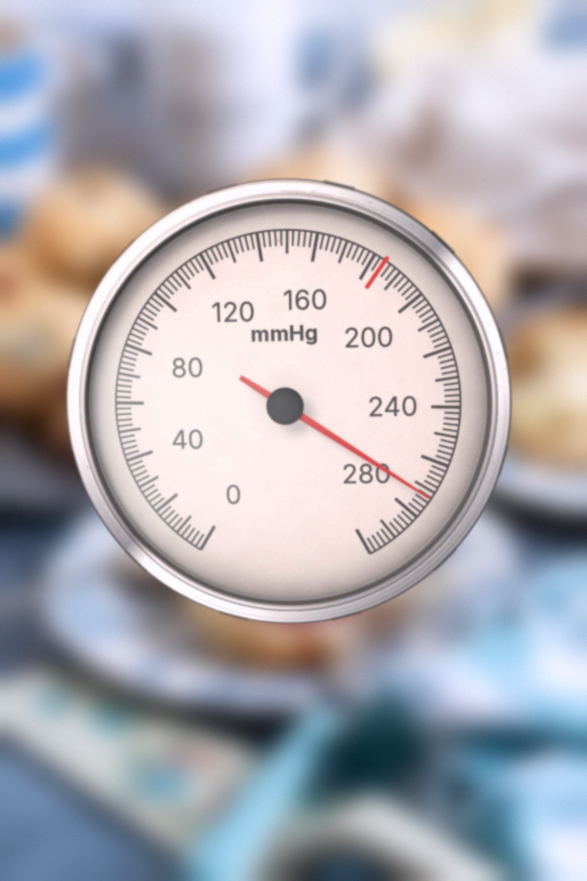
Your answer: 272 mmHg
